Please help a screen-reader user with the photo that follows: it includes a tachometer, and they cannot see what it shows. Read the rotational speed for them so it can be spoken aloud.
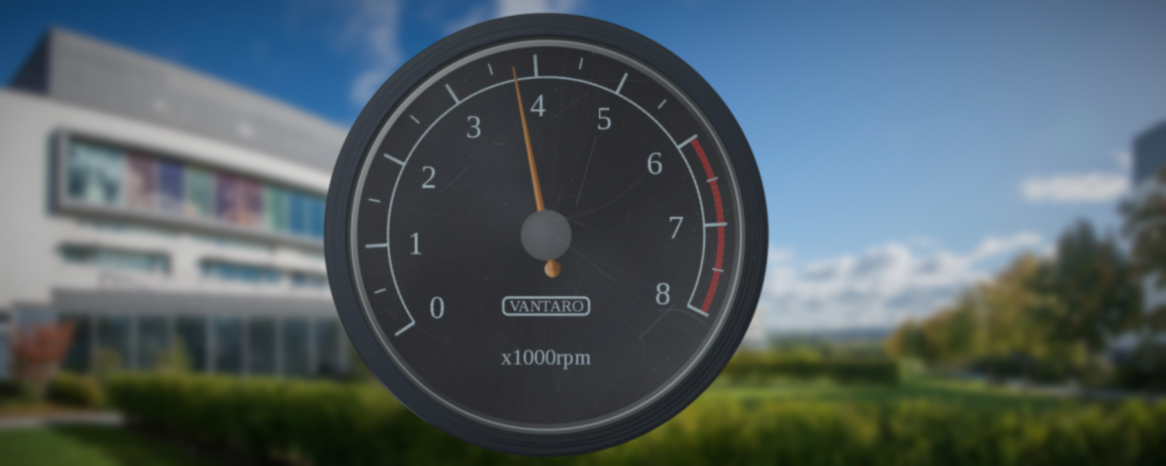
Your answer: 3750 rpm
